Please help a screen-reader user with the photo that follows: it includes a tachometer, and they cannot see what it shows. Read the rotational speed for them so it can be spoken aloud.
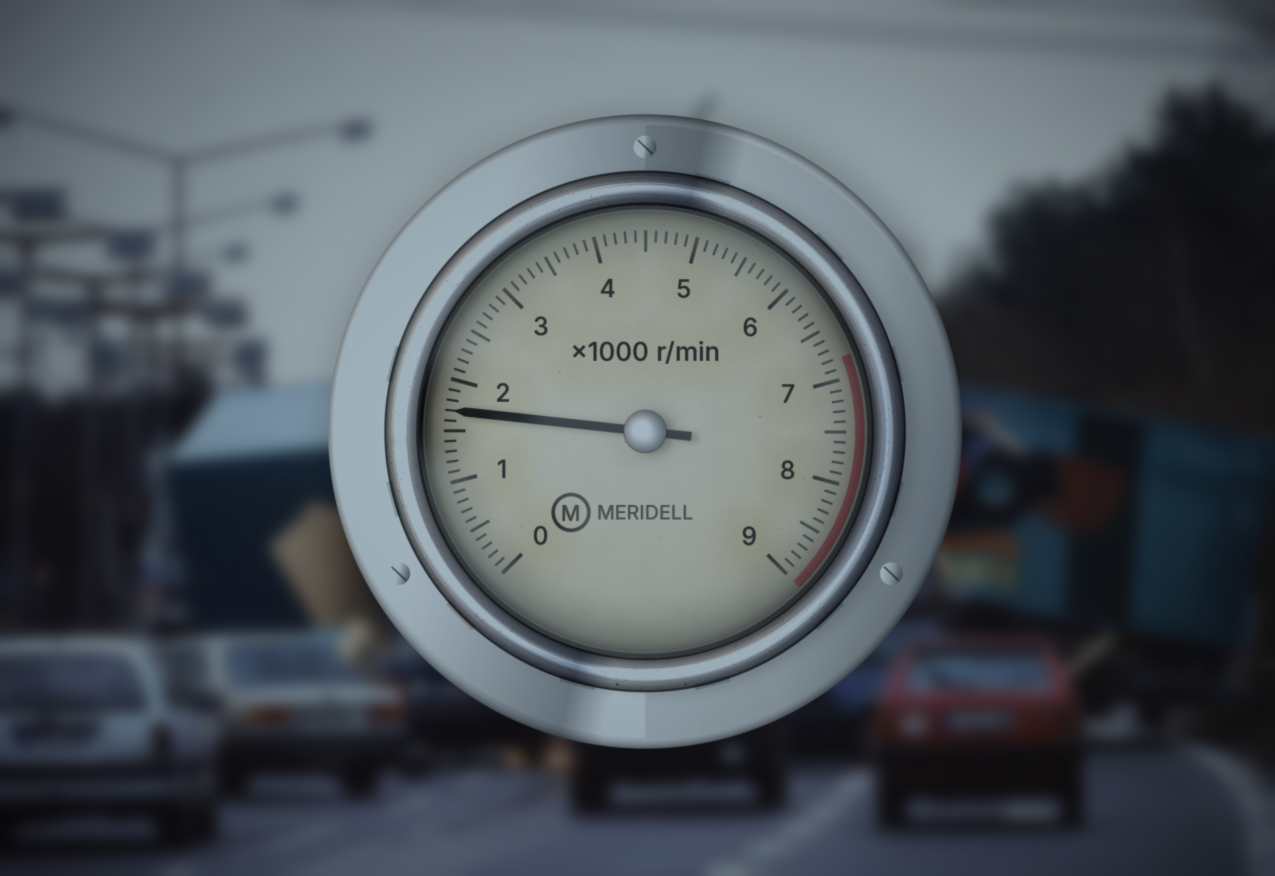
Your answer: 1700 rpm
